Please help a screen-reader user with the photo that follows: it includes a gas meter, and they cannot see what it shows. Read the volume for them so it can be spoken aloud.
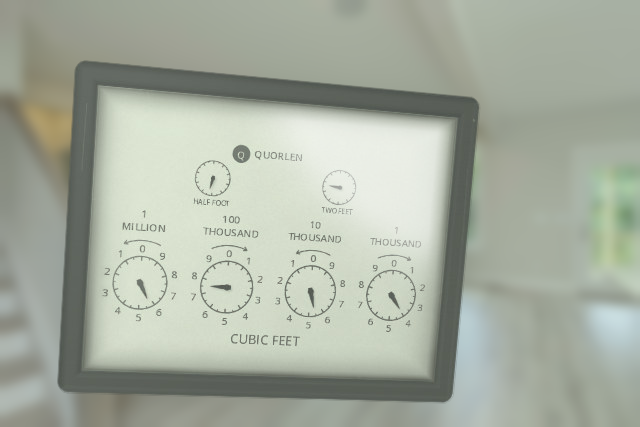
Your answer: 575400 ft³
